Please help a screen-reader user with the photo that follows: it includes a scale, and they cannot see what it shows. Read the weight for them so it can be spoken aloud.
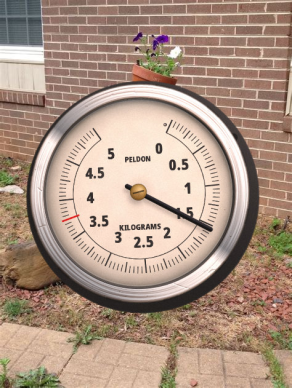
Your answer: 1.55 kg
